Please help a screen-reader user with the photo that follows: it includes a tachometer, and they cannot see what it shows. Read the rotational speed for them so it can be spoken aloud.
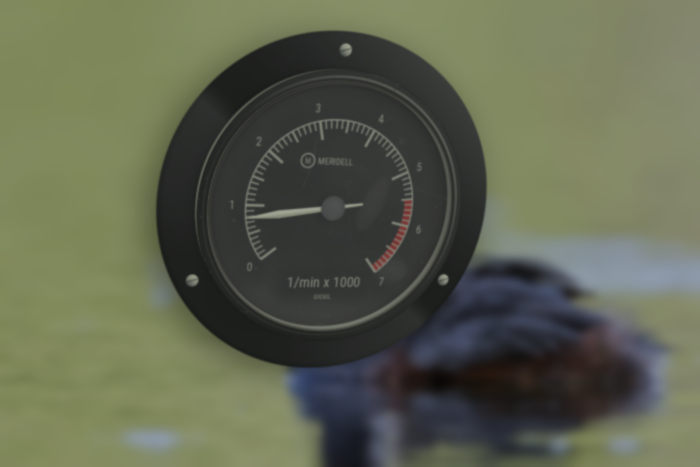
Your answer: 800 rpm
